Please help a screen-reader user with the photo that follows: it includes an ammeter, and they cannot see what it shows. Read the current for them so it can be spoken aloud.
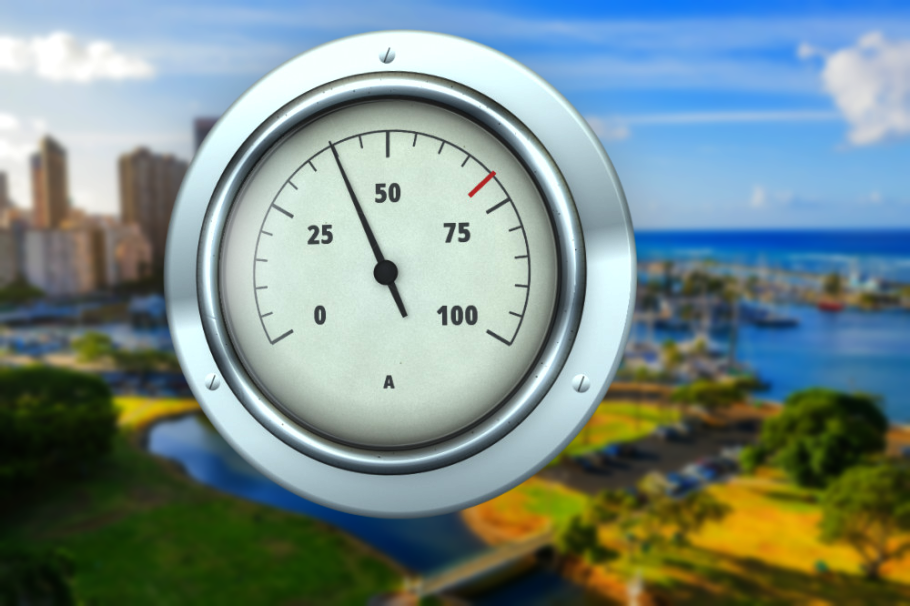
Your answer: 40 A
